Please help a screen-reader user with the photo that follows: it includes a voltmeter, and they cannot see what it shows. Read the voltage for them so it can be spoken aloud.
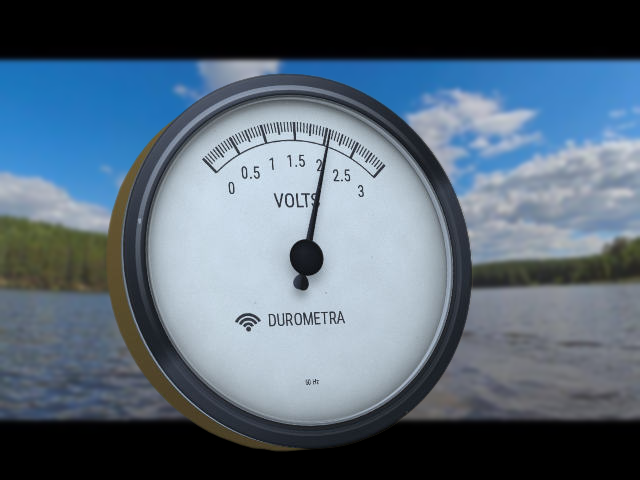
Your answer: 2 V
